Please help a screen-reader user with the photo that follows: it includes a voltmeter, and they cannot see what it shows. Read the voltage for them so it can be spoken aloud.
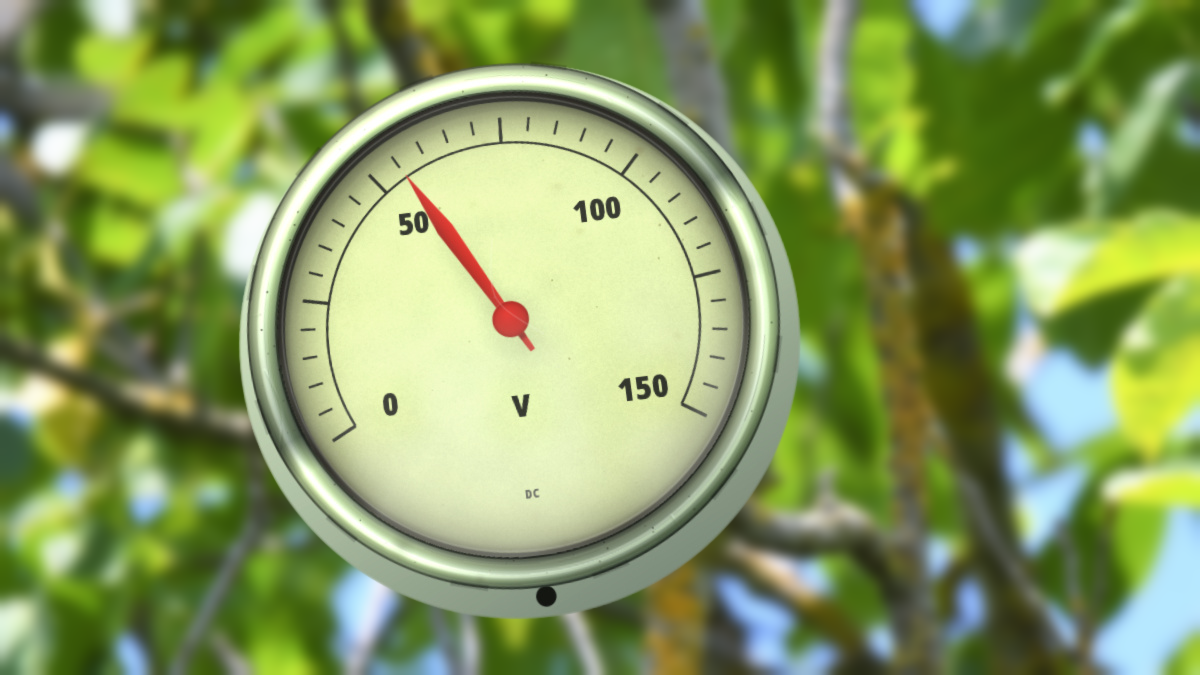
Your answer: 55 V
